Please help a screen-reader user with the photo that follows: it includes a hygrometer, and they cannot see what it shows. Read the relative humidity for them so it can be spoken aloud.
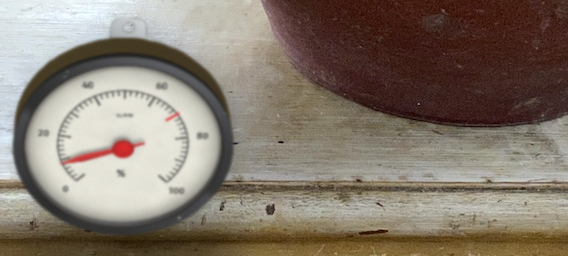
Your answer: 10 %
